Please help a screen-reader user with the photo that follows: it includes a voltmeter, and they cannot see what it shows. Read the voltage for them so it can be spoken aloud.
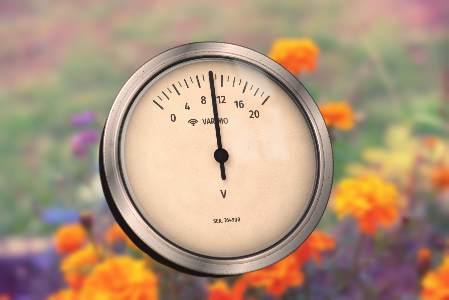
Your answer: 10 V
